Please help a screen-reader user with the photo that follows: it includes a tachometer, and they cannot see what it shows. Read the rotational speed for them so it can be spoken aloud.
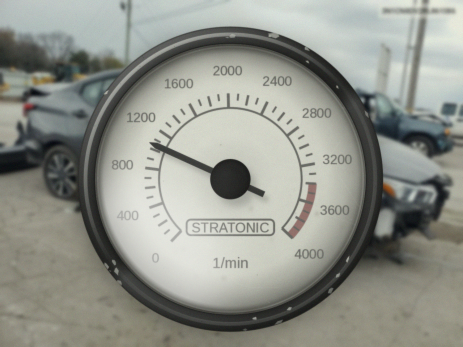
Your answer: 1050 rpm
